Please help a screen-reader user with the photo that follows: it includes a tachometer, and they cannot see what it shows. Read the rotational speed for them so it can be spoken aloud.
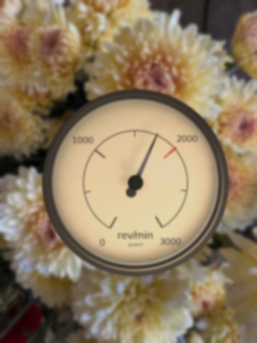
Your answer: 1750 rpm
